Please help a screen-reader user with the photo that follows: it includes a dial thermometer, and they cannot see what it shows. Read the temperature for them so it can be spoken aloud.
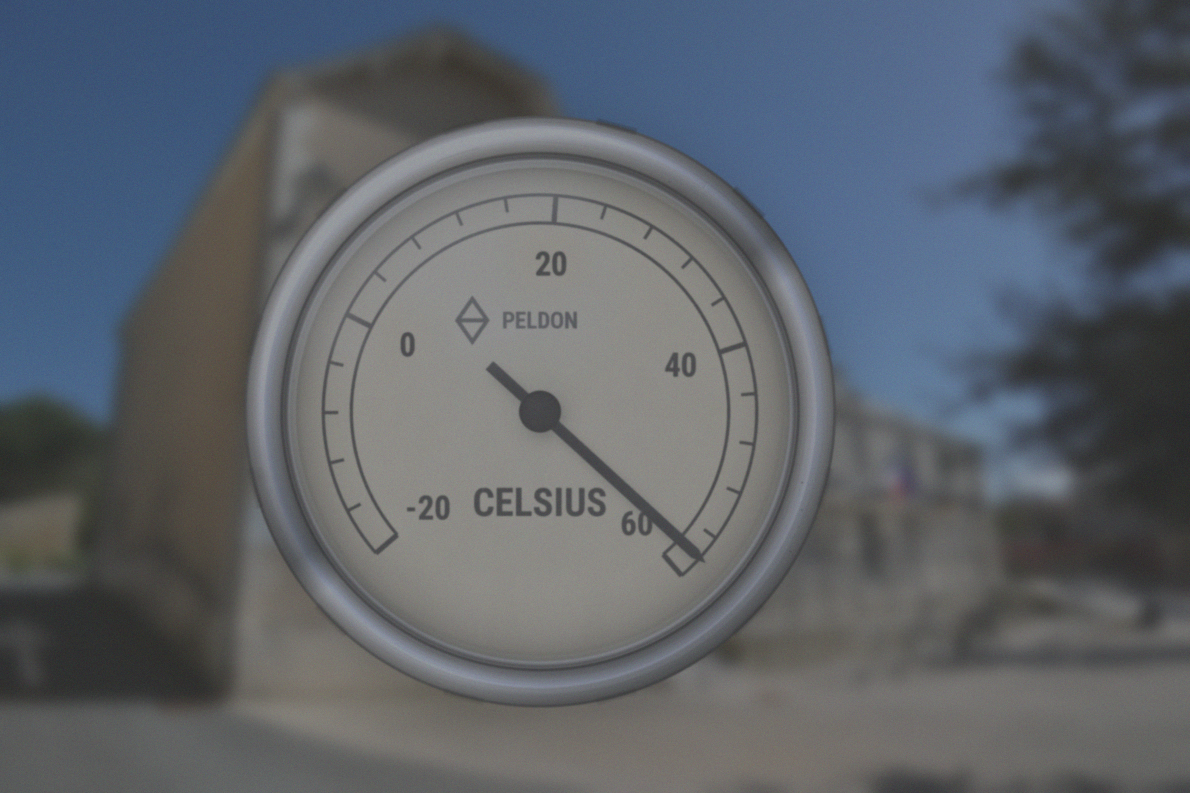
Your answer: 58 °C
